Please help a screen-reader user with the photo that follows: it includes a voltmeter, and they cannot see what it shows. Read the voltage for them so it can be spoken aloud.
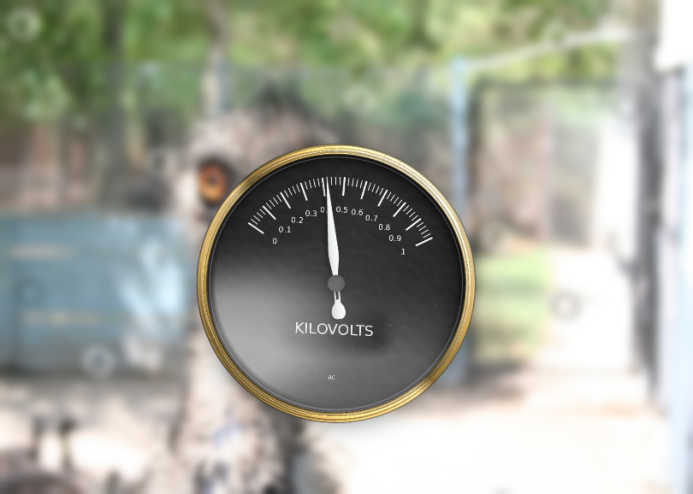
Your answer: 0.42 kV
